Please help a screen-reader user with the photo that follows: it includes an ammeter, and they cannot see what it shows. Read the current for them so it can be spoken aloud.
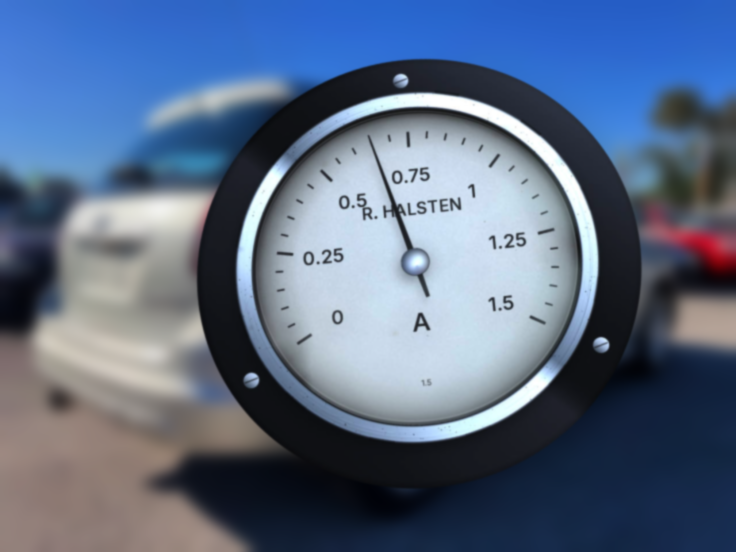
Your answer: 0.65 A
